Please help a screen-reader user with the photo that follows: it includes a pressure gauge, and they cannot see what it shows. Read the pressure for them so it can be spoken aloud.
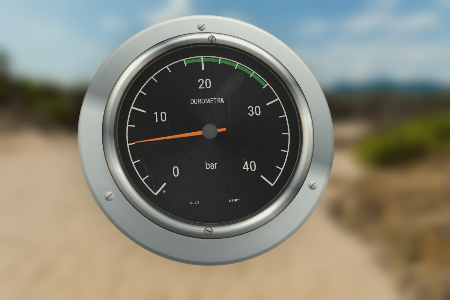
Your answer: 6 bar
